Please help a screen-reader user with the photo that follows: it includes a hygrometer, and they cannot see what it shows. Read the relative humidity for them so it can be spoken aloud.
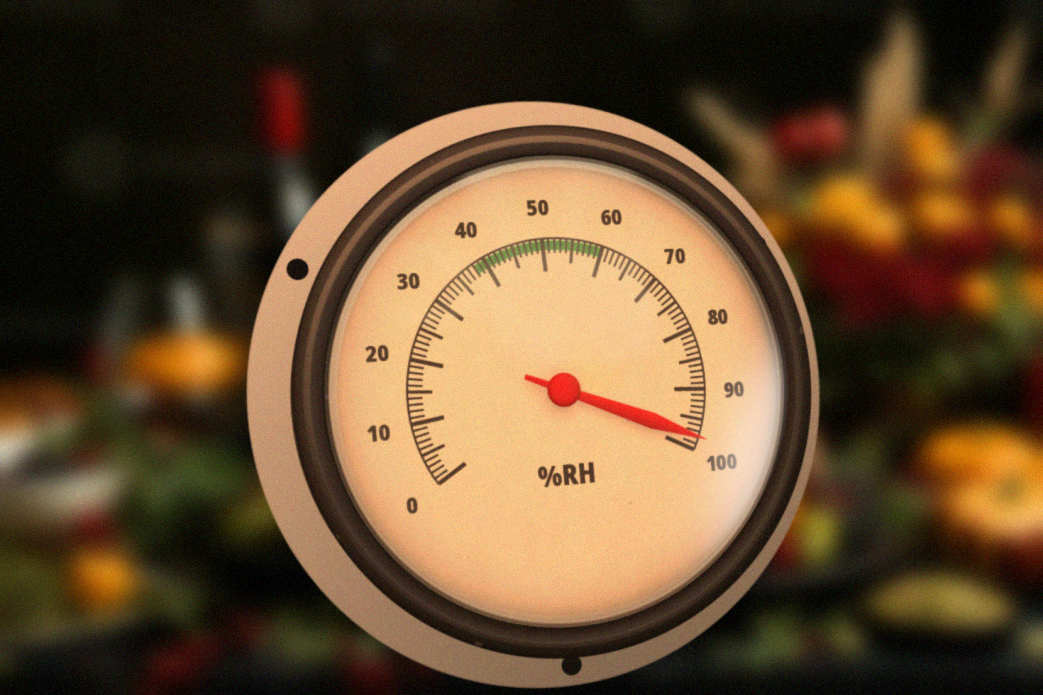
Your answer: 98 %
